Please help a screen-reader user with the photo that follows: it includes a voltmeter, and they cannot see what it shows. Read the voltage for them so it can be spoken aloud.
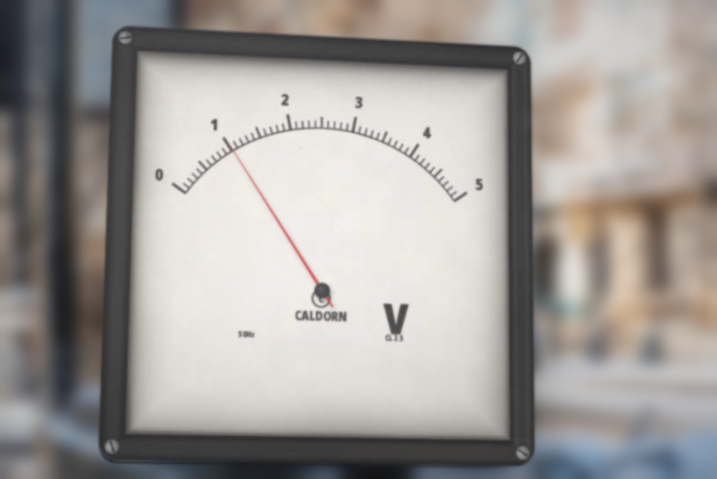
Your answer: 1 V
